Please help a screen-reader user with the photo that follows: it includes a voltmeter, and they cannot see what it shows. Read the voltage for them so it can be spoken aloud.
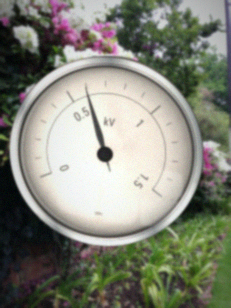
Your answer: 0.6 kV
